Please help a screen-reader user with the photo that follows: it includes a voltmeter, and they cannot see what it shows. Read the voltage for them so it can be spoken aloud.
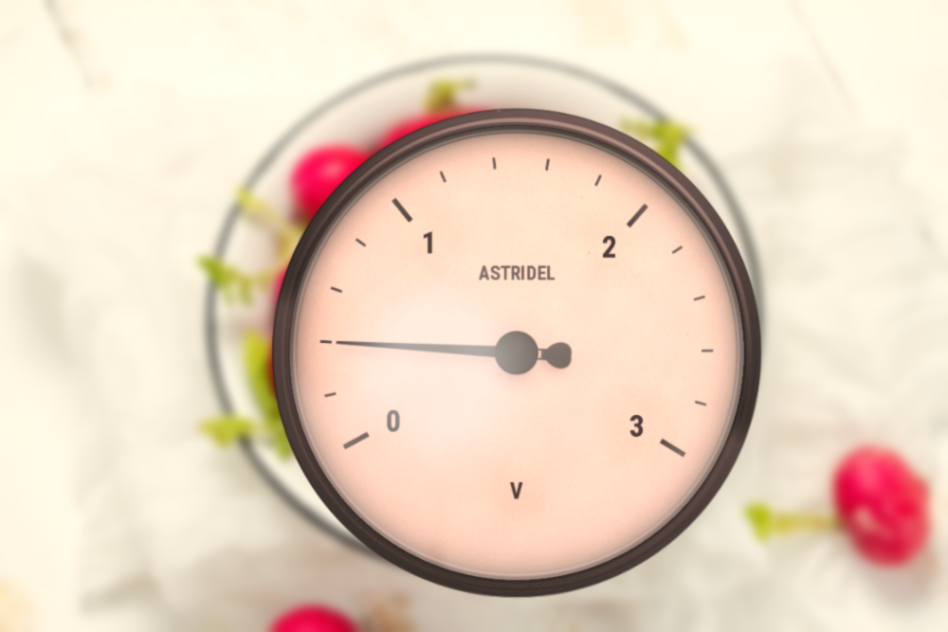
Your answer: 0.4 V
